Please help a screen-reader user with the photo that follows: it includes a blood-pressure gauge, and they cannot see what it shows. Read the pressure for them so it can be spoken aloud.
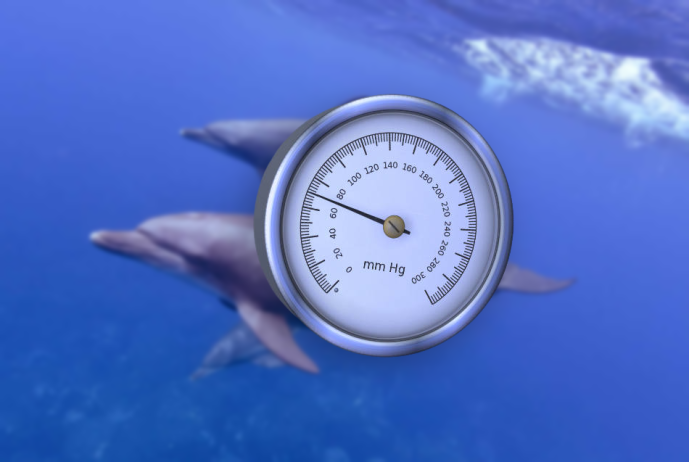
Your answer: 70 mmHg
